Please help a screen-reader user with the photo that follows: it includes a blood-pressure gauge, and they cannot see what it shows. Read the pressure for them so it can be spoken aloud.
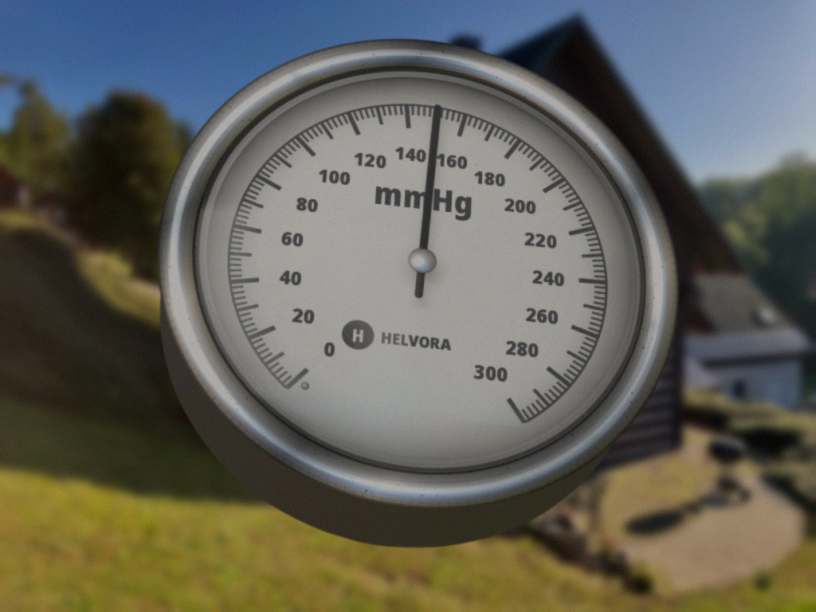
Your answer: 150 mmHg
